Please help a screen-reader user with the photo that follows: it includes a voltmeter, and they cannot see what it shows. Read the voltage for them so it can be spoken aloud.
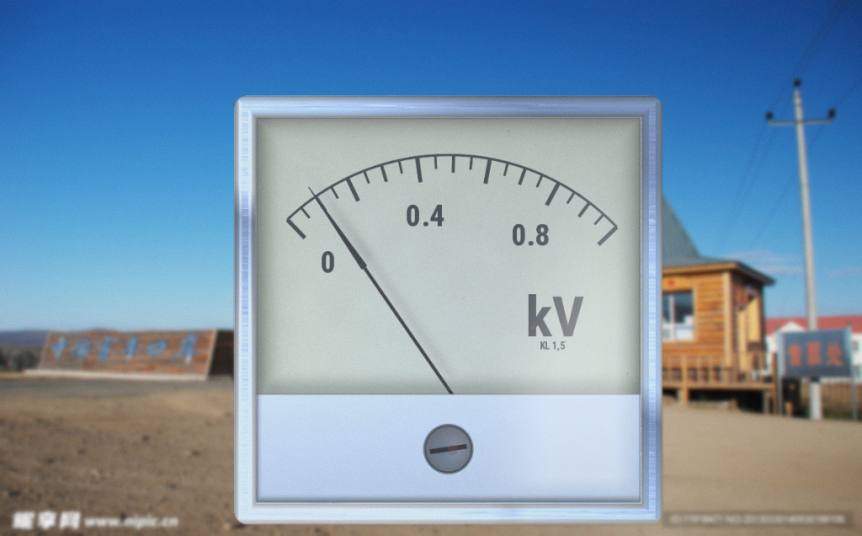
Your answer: 0.1 kV
